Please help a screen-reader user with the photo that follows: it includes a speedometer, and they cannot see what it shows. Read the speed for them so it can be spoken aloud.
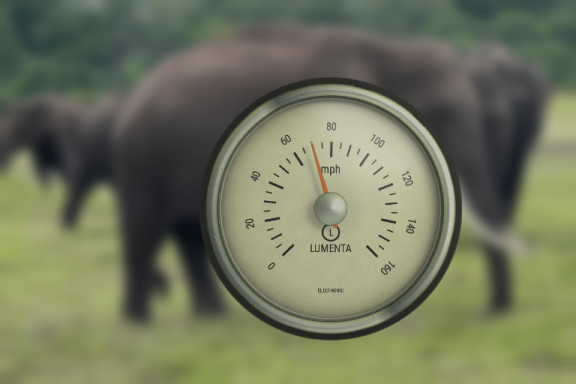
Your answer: 70 mph
